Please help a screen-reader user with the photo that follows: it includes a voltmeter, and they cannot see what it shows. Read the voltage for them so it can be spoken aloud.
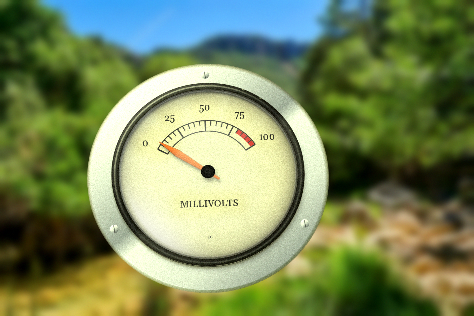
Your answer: 5 mV
